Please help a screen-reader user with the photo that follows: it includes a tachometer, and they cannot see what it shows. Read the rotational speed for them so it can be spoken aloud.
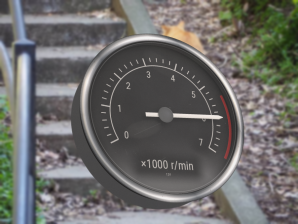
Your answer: 6000 rpm
